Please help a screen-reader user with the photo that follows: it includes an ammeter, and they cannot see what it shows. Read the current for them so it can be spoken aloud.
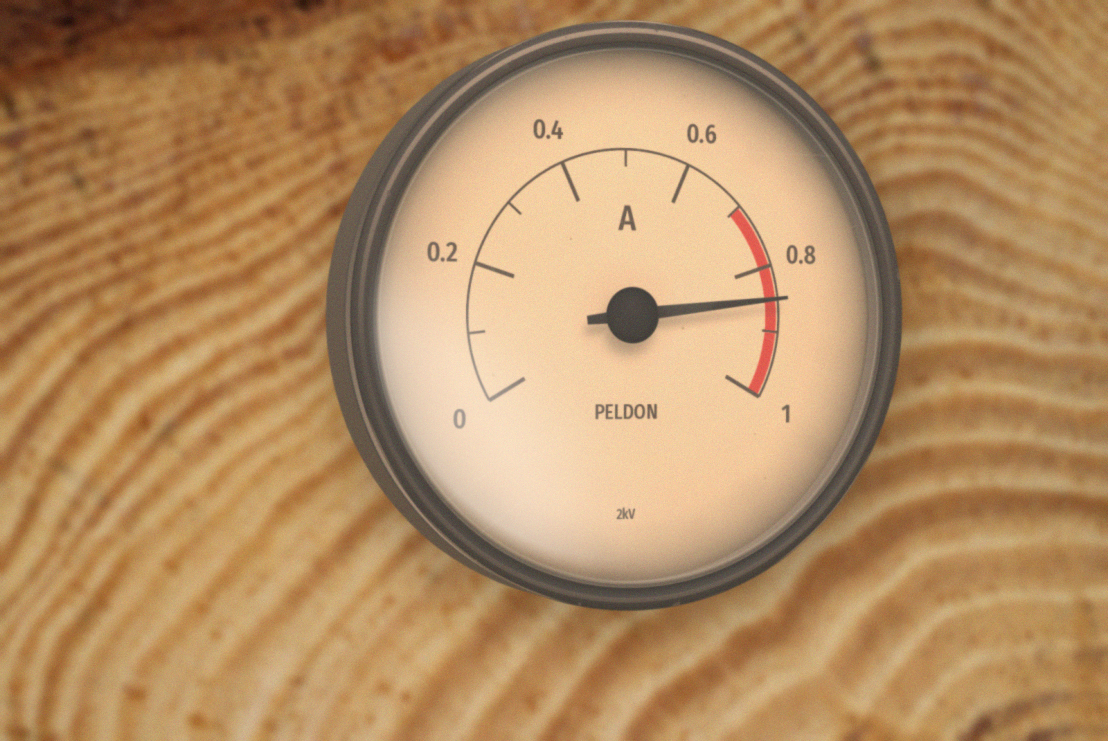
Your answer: 0.85 A
